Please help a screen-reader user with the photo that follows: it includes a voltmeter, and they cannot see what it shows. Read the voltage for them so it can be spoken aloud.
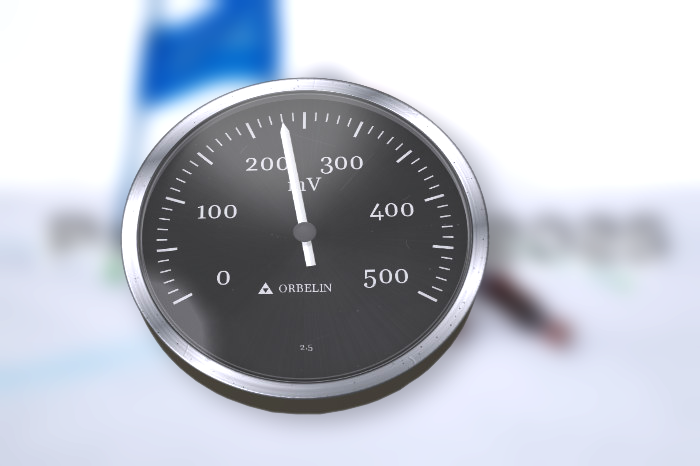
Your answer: 230 mV
